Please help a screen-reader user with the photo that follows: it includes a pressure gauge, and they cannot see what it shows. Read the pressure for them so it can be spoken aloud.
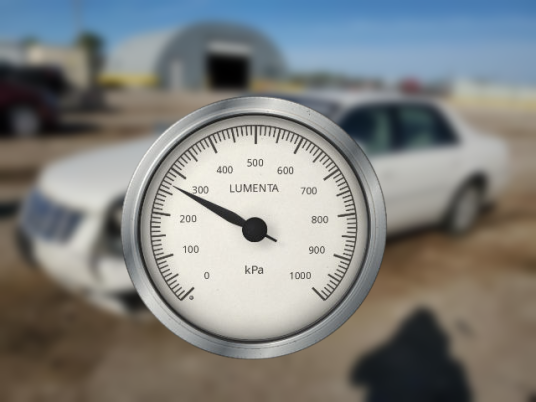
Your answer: 270 kPa
